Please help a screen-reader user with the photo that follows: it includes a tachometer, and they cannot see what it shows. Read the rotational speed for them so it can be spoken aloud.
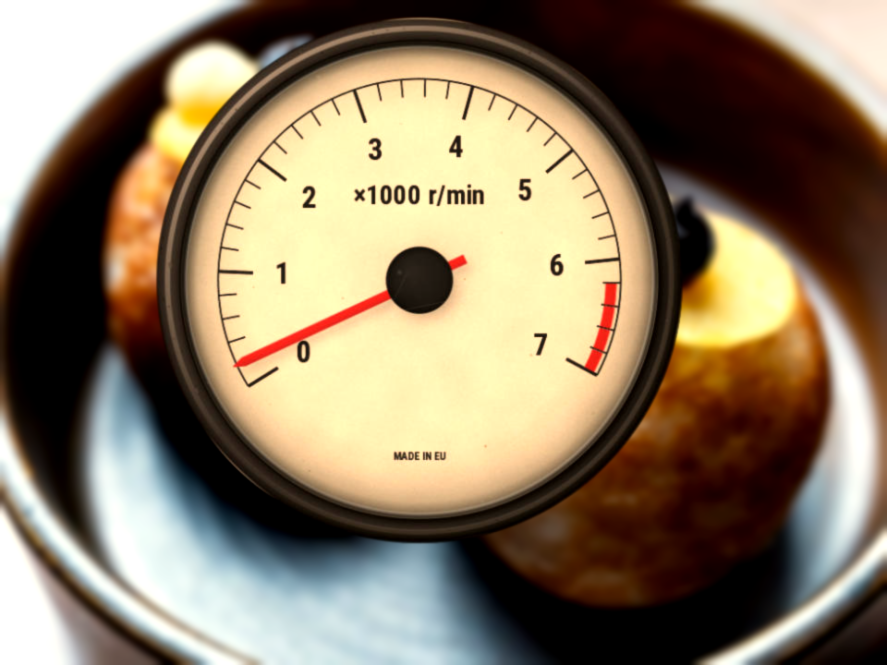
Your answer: 200 rpm
